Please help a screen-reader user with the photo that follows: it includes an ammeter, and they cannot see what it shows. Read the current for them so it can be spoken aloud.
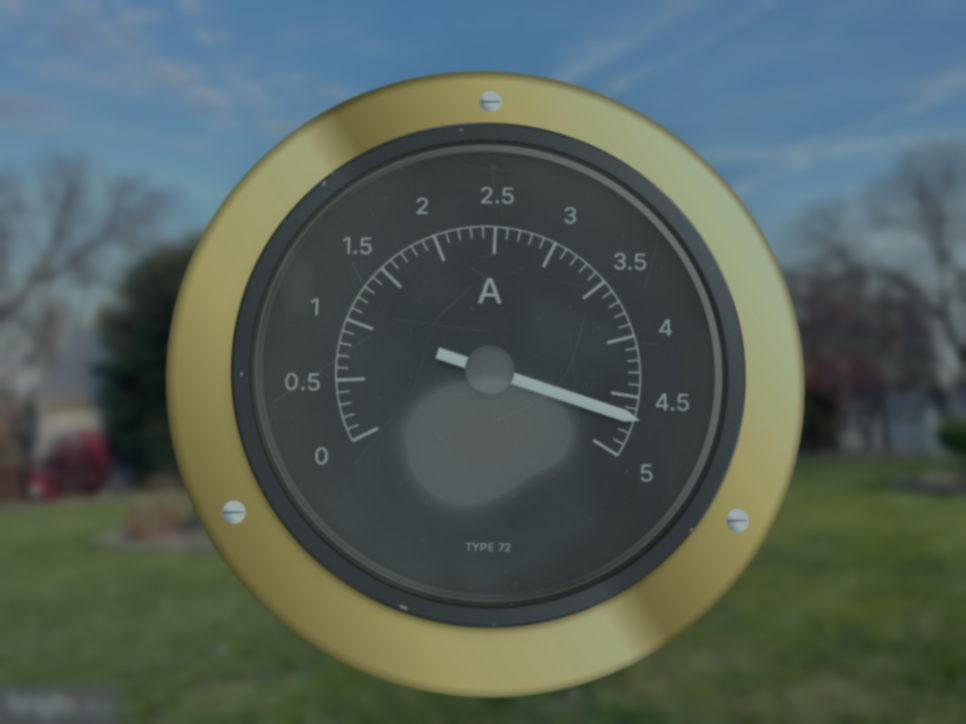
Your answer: 4.7 A
